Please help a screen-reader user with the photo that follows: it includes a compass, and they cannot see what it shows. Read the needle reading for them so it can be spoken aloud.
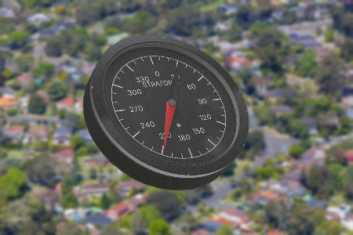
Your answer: 210 °
